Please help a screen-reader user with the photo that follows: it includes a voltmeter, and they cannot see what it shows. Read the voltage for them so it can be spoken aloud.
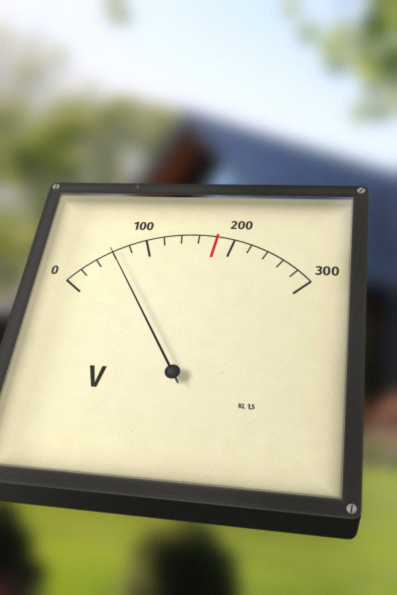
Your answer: 60 V
